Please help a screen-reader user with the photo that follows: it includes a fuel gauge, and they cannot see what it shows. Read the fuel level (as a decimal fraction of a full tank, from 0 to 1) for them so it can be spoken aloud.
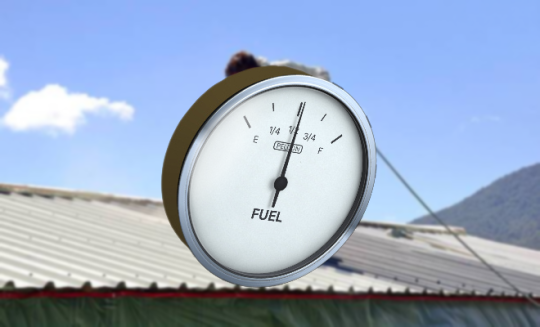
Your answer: 0.5
